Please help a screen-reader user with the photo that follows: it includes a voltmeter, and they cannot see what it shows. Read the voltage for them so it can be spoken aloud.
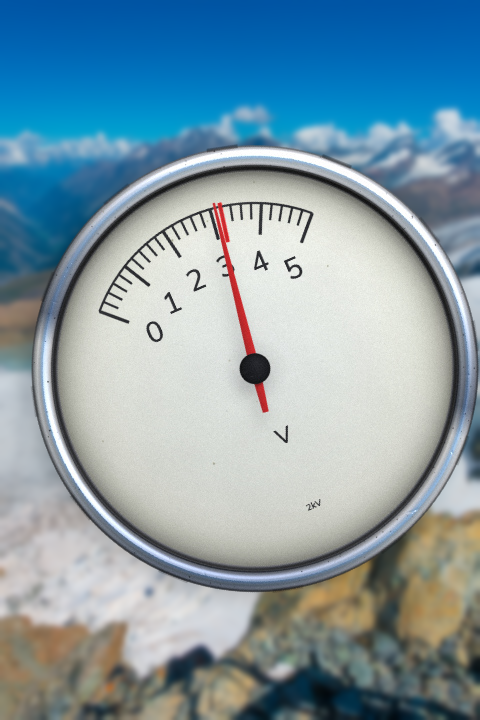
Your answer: 3.1 V
